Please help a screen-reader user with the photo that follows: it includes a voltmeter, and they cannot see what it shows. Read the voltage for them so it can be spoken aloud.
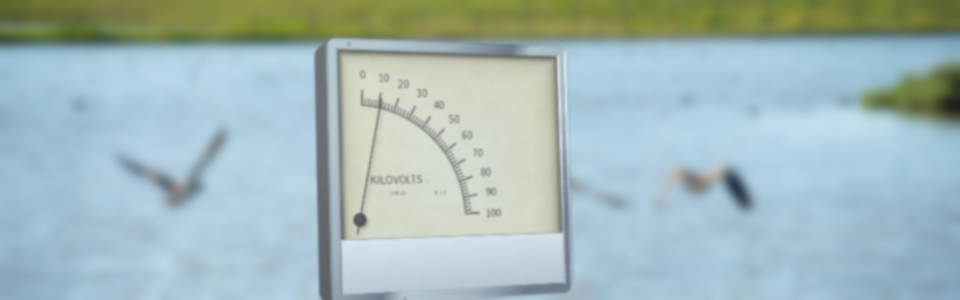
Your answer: 10 kV
